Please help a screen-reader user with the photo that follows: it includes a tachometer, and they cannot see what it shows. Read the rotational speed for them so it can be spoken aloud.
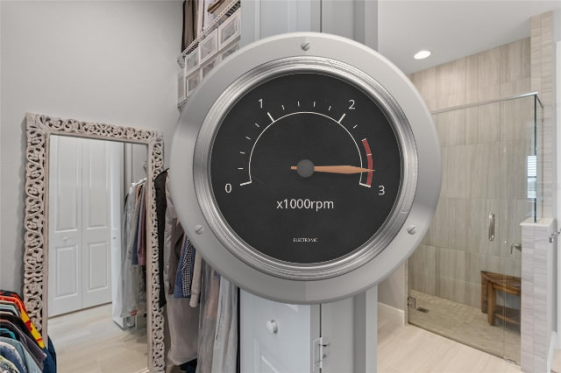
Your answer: 2800 rpm
